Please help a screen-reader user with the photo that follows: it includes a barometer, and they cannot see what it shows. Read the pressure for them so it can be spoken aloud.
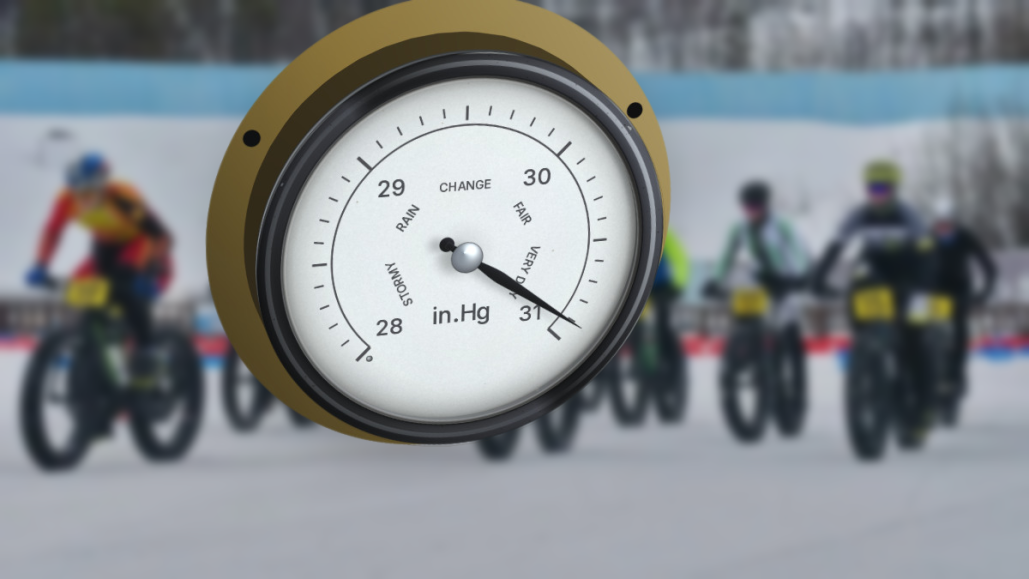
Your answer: 30.9 inHg
